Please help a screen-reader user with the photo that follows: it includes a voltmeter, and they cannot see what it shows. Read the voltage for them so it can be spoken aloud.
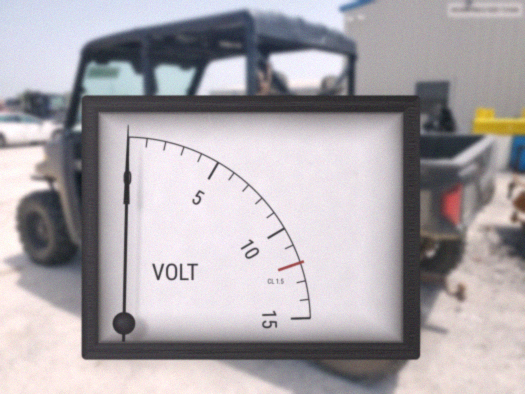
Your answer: 0 V
